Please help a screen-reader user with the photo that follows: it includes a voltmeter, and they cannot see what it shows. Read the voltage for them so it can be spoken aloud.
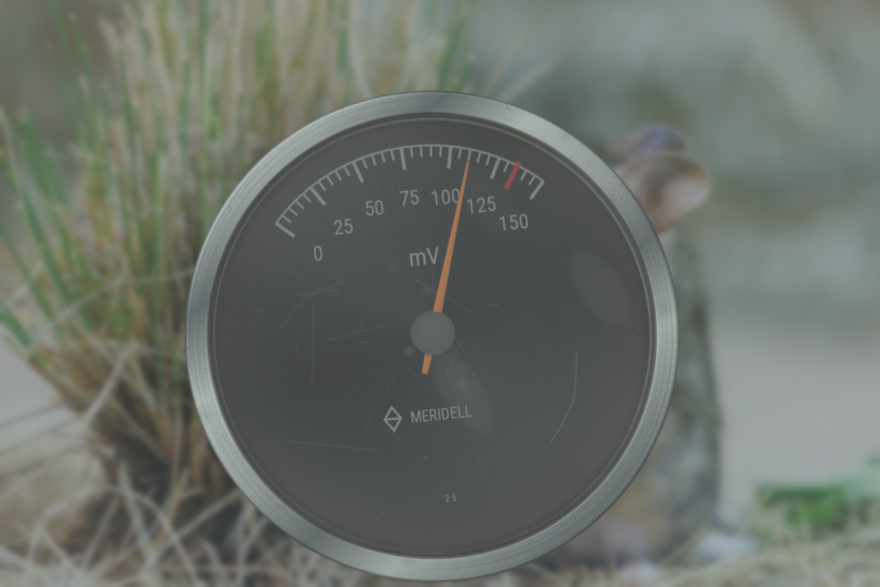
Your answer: 110 mV
